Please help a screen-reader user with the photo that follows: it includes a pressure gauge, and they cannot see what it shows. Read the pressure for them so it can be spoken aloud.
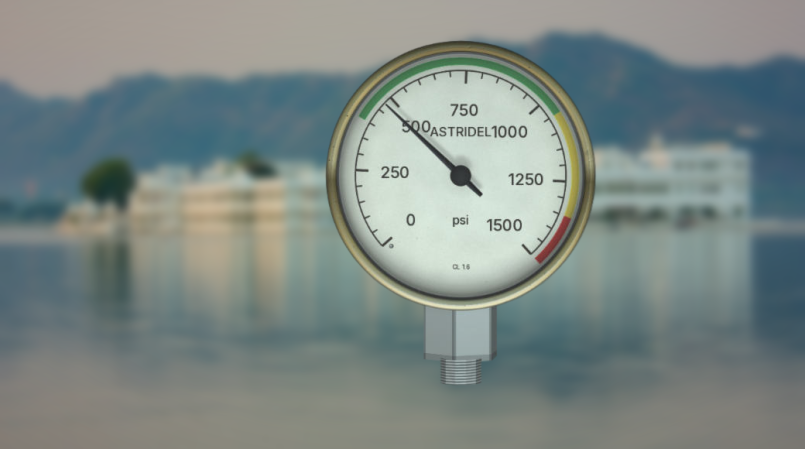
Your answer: 475 psi
